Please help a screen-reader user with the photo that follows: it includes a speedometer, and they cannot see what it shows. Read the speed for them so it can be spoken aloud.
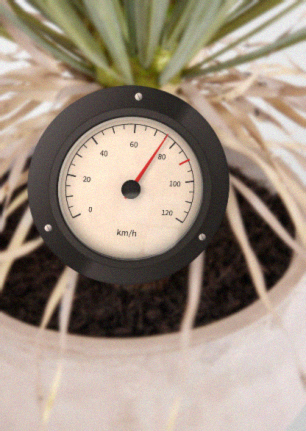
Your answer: 75 km/h
